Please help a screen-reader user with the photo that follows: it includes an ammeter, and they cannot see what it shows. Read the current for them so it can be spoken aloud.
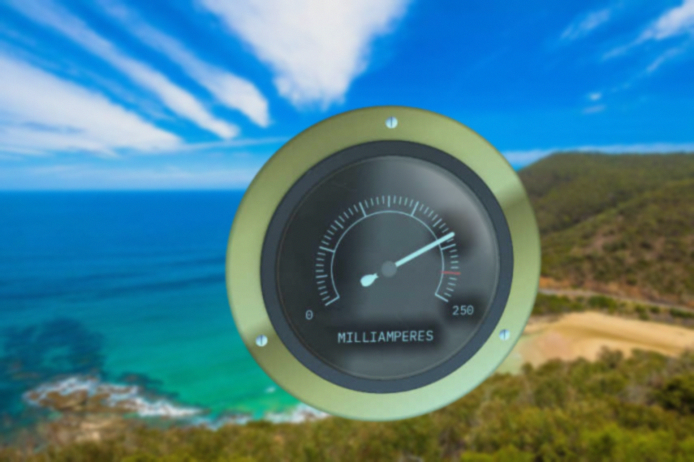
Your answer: 190 mA
